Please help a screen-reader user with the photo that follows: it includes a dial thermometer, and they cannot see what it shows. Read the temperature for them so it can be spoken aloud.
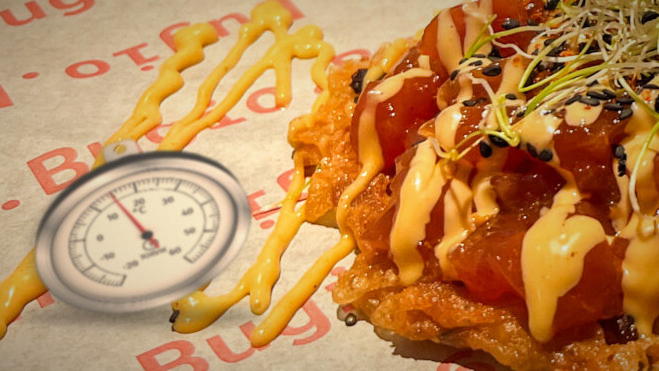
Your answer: 15 °C
